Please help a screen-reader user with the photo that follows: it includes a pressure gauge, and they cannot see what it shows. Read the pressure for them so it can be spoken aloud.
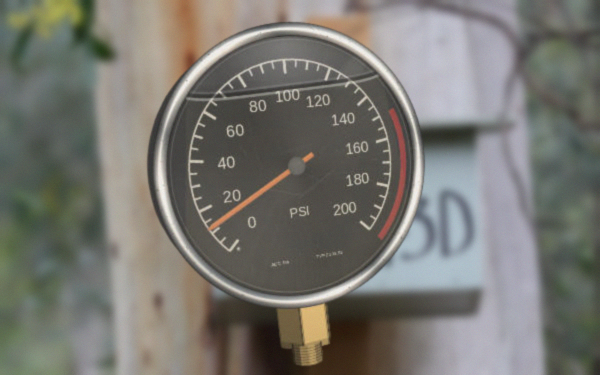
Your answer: 12.5 psi
